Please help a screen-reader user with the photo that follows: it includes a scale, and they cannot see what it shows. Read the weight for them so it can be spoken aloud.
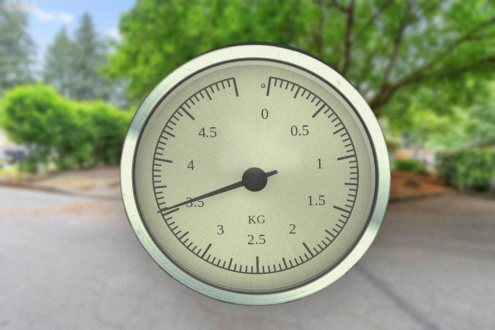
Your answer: 3.55 kg
